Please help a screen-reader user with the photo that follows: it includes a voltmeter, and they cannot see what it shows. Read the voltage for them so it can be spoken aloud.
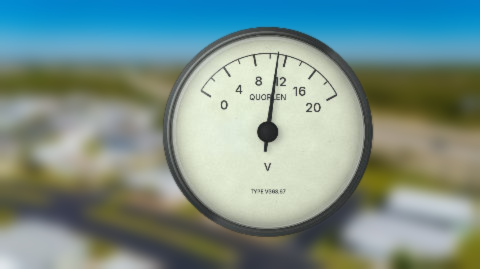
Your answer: 11 V
